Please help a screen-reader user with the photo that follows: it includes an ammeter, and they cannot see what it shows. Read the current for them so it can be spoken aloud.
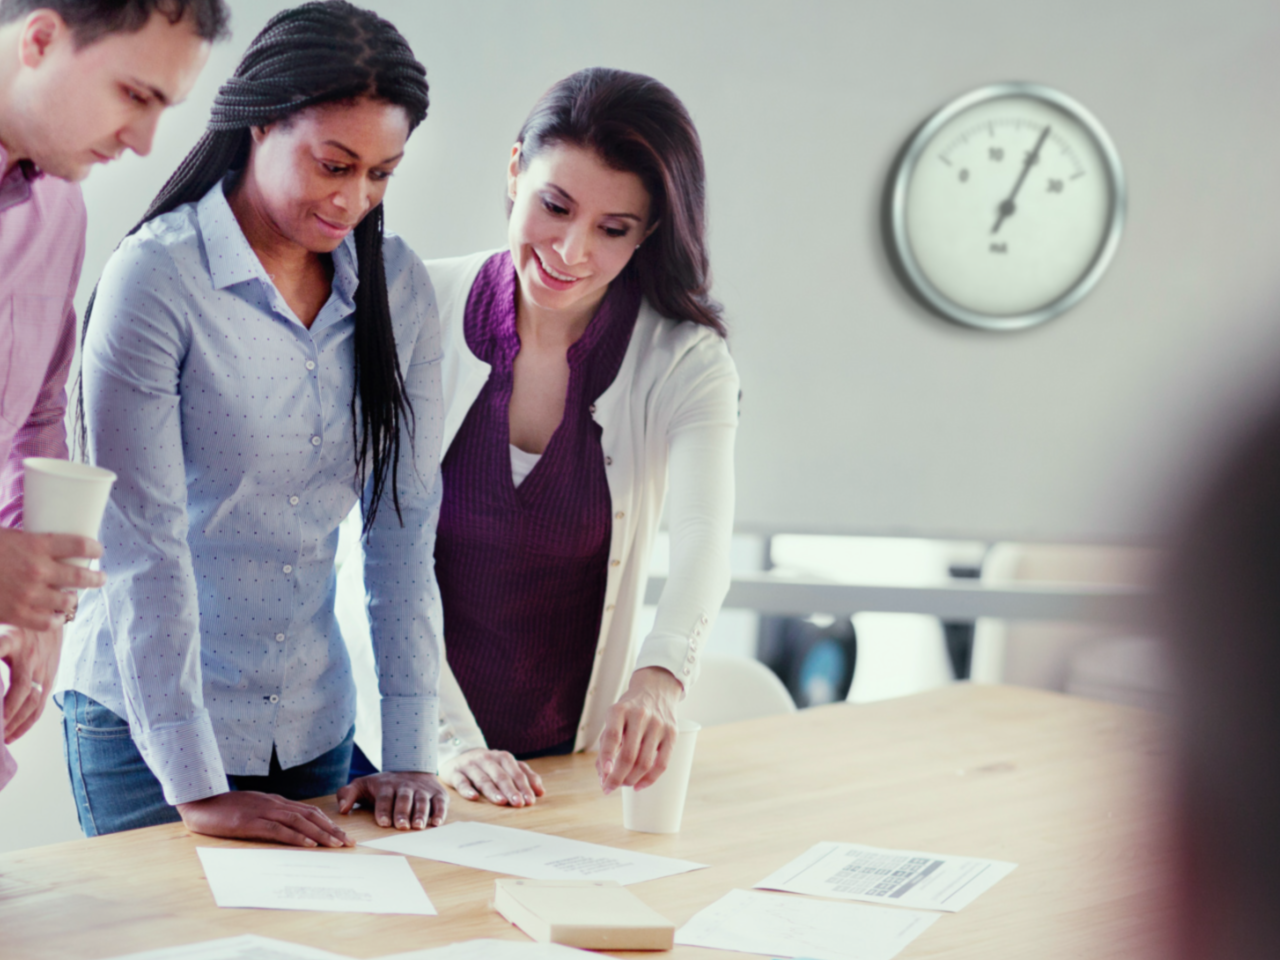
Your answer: 20 mA
